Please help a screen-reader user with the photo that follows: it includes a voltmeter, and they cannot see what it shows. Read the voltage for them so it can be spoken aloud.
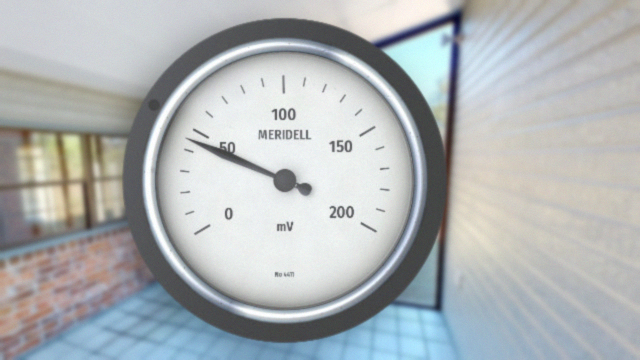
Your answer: 45 mV
